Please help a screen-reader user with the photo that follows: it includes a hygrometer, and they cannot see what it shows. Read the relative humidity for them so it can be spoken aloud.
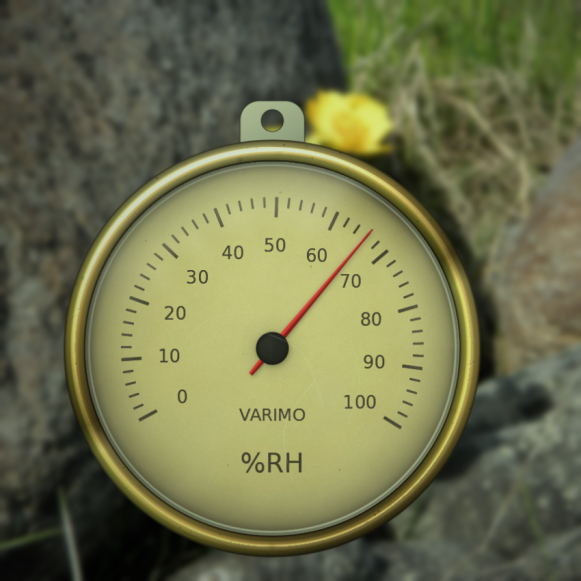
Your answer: 66 %
